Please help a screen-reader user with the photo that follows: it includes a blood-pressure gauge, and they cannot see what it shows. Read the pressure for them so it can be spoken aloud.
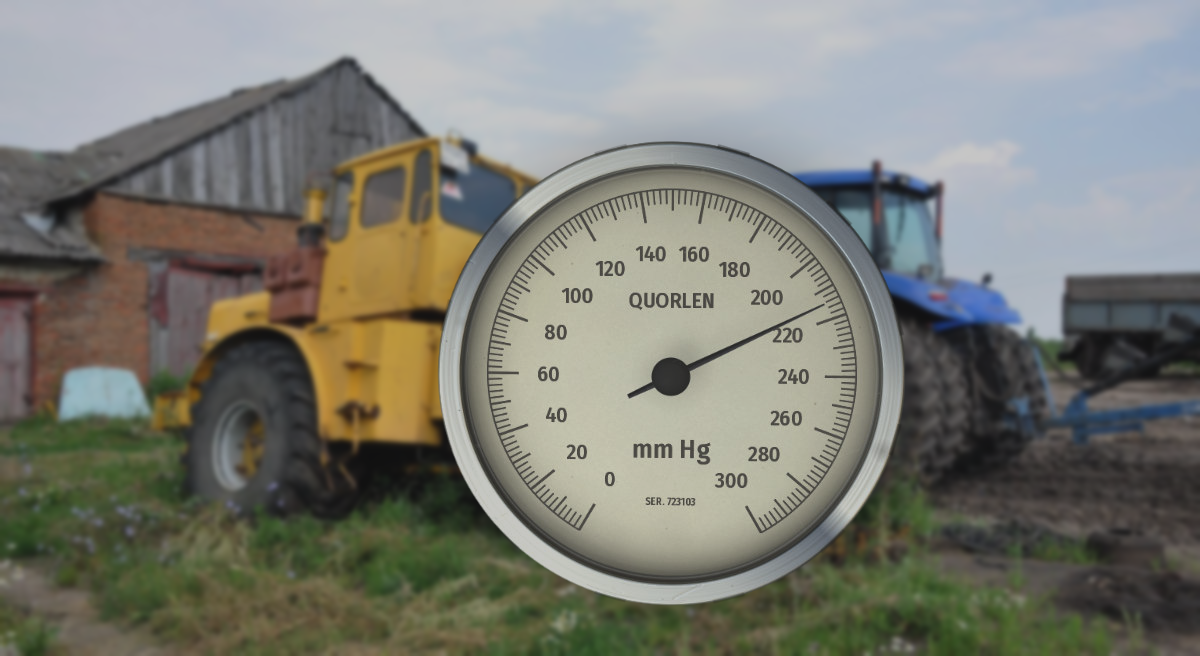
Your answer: 214 mmHg
